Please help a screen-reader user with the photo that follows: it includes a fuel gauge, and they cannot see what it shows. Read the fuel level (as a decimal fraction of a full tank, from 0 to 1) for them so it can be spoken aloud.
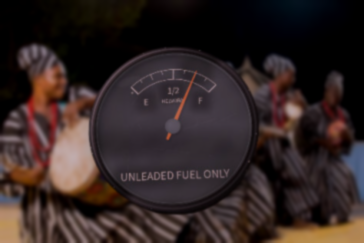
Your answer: 0.75
